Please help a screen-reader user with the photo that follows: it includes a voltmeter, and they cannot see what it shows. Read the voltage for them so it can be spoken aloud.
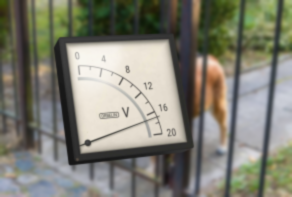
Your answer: 17 V
